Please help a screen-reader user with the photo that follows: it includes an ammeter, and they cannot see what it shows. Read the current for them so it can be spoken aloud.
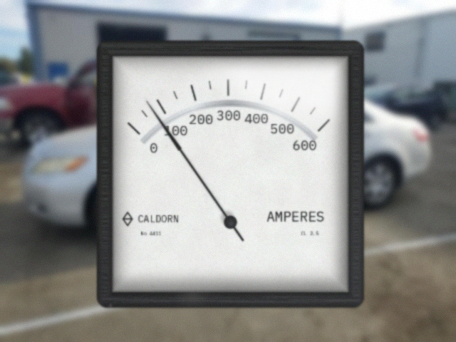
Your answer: 75 A
